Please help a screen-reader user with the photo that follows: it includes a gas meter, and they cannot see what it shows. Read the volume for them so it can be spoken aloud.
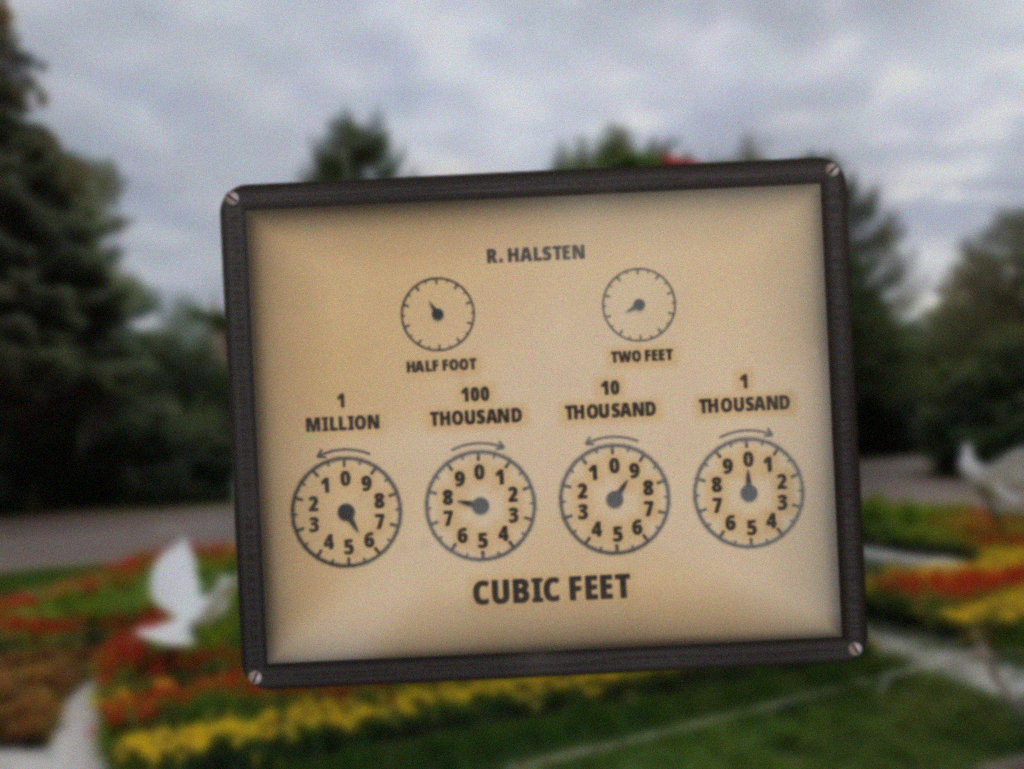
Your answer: 579000 ft³
